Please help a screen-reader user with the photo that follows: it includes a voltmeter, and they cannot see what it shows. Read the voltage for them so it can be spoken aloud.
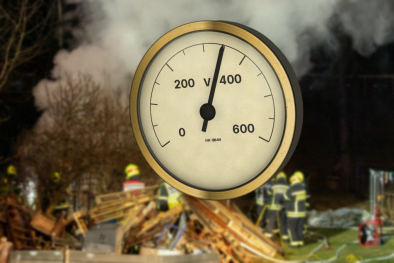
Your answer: 350 V
